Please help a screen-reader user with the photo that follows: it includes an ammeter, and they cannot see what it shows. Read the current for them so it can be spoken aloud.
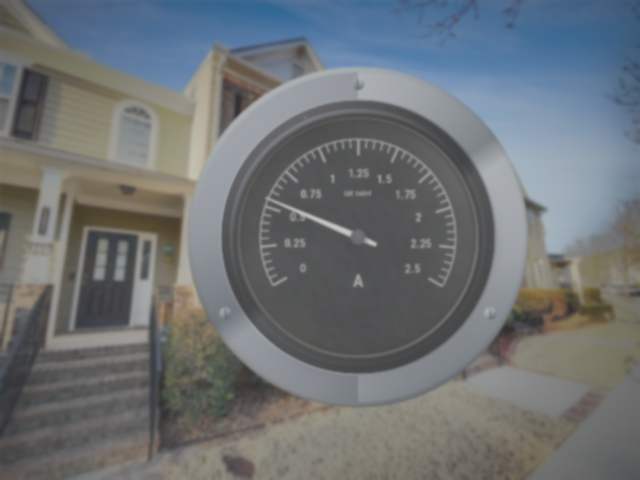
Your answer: 0.55 A
